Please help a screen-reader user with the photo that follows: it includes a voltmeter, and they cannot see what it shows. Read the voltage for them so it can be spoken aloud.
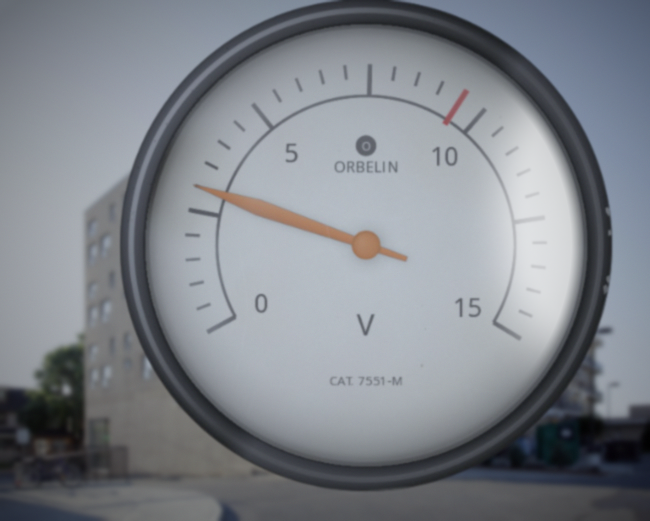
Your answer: 3 V
